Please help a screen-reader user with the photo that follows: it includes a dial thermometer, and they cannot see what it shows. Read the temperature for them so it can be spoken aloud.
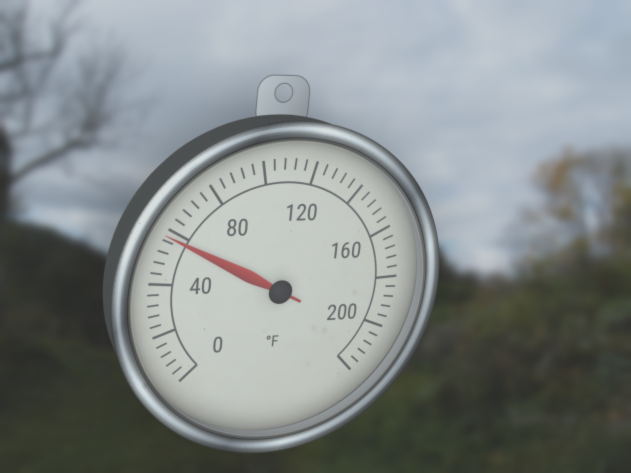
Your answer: 58 °F
